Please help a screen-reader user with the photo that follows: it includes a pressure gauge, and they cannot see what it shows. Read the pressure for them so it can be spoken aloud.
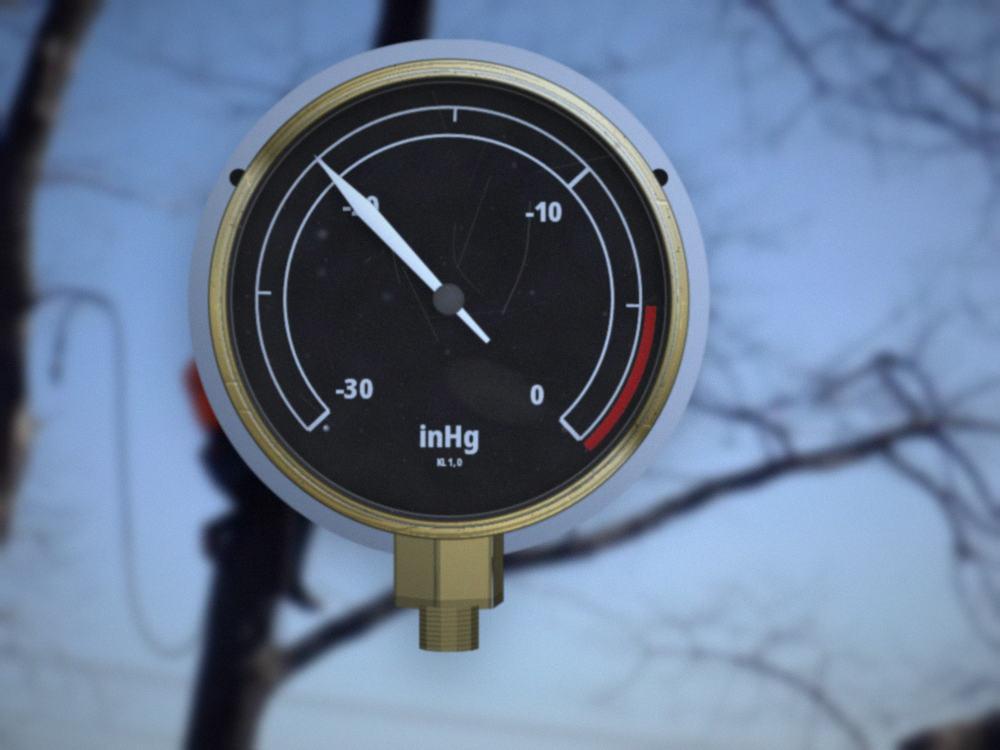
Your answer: -20 inHg
